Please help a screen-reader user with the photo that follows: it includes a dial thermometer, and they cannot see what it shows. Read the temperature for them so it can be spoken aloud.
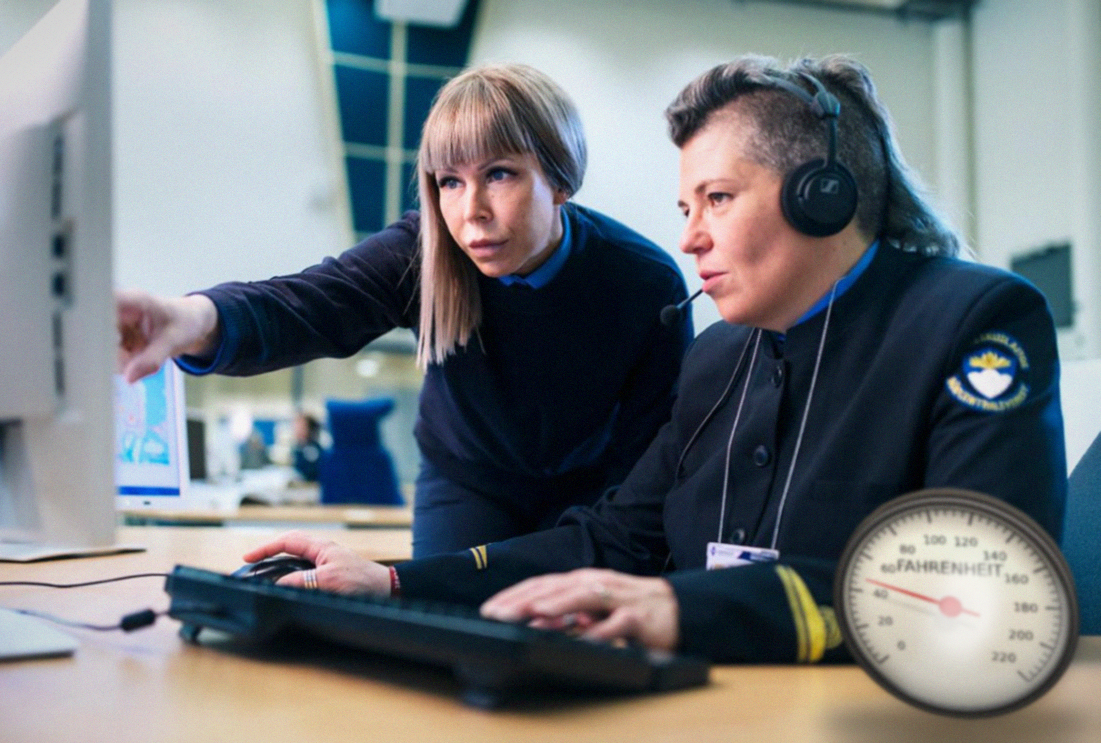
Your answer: 48 °F
